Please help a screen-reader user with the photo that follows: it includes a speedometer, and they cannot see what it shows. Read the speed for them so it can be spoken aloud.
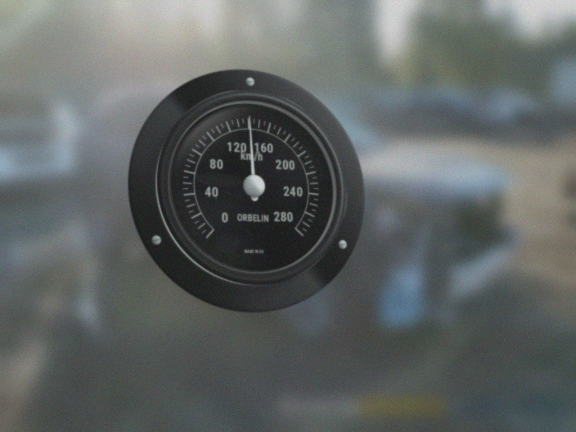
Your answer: 140 km/h
